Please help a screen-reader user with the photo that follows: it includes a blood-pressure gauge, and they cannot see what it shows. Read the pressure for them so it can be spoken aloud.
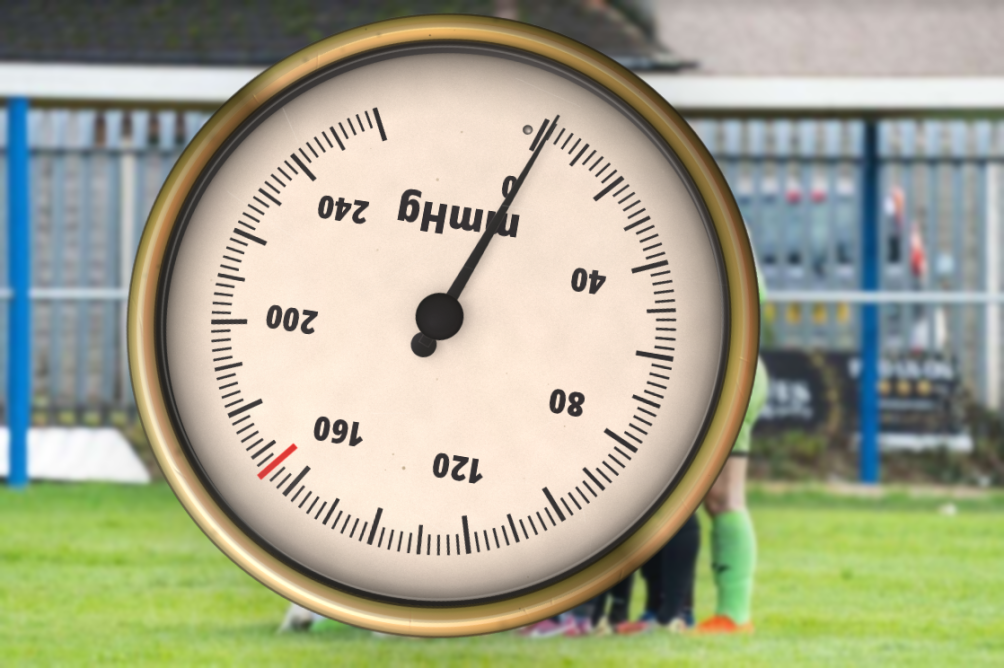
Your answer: 2 mmHg
